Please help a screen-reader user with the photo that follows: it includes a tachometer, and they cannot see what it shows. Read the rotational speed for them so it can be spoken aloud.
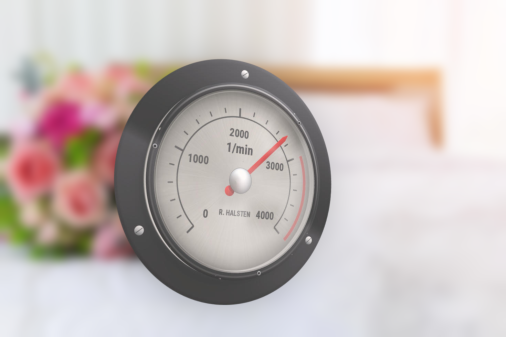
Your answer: 2700 rpm
